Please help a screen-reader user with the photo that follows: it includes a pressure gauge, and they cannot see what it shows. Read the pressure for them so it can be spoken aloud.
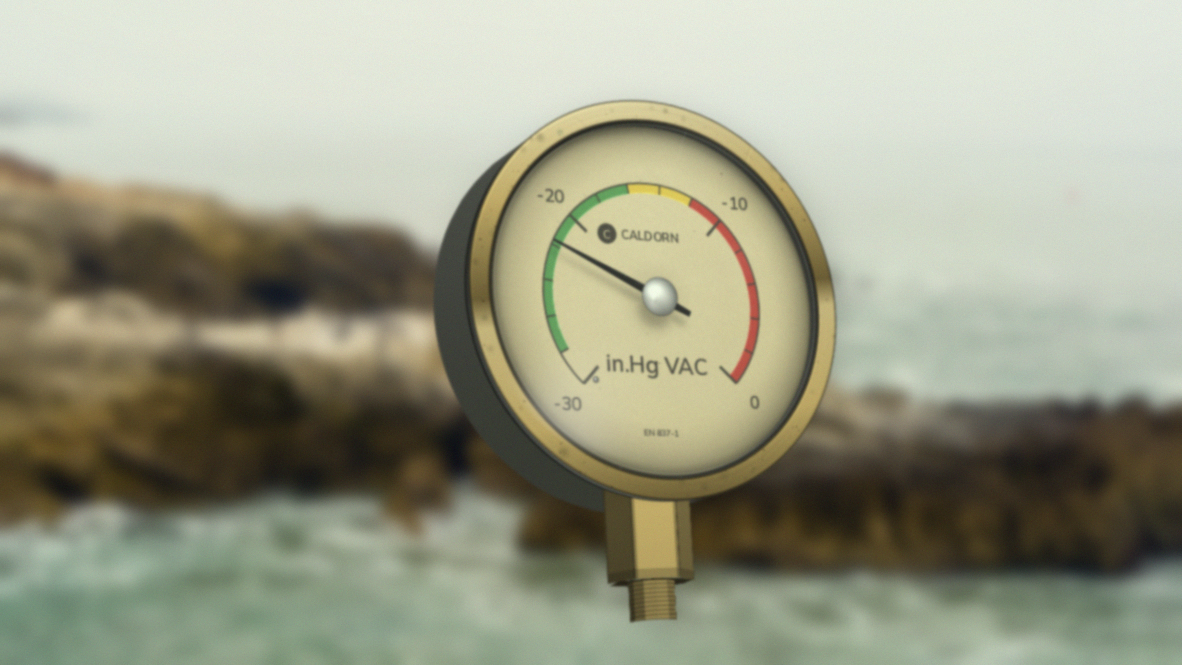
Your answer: -22 inHg
